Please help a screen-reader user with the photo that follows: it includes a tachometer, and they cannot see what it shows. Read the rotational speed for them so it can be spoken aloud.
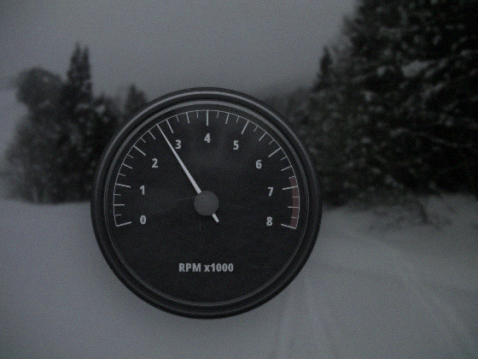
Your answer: 2750 rpm
